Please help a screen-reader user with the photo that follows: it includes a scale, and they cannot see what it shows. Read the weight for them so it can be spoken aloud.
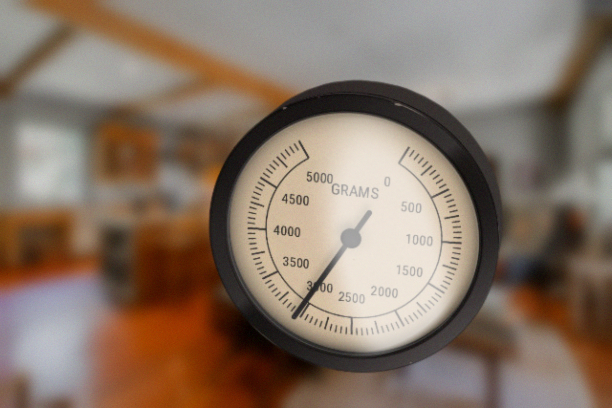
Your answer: 3050 g
